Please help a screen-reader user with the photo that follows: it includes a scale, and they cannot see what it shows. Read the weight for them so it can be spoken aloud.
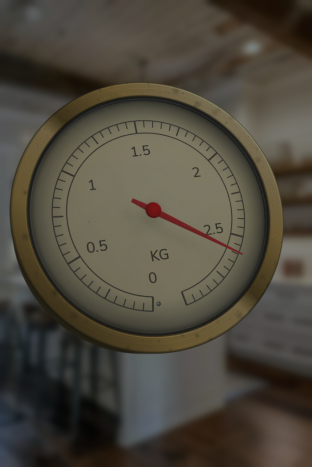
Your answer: 2.6 kg
